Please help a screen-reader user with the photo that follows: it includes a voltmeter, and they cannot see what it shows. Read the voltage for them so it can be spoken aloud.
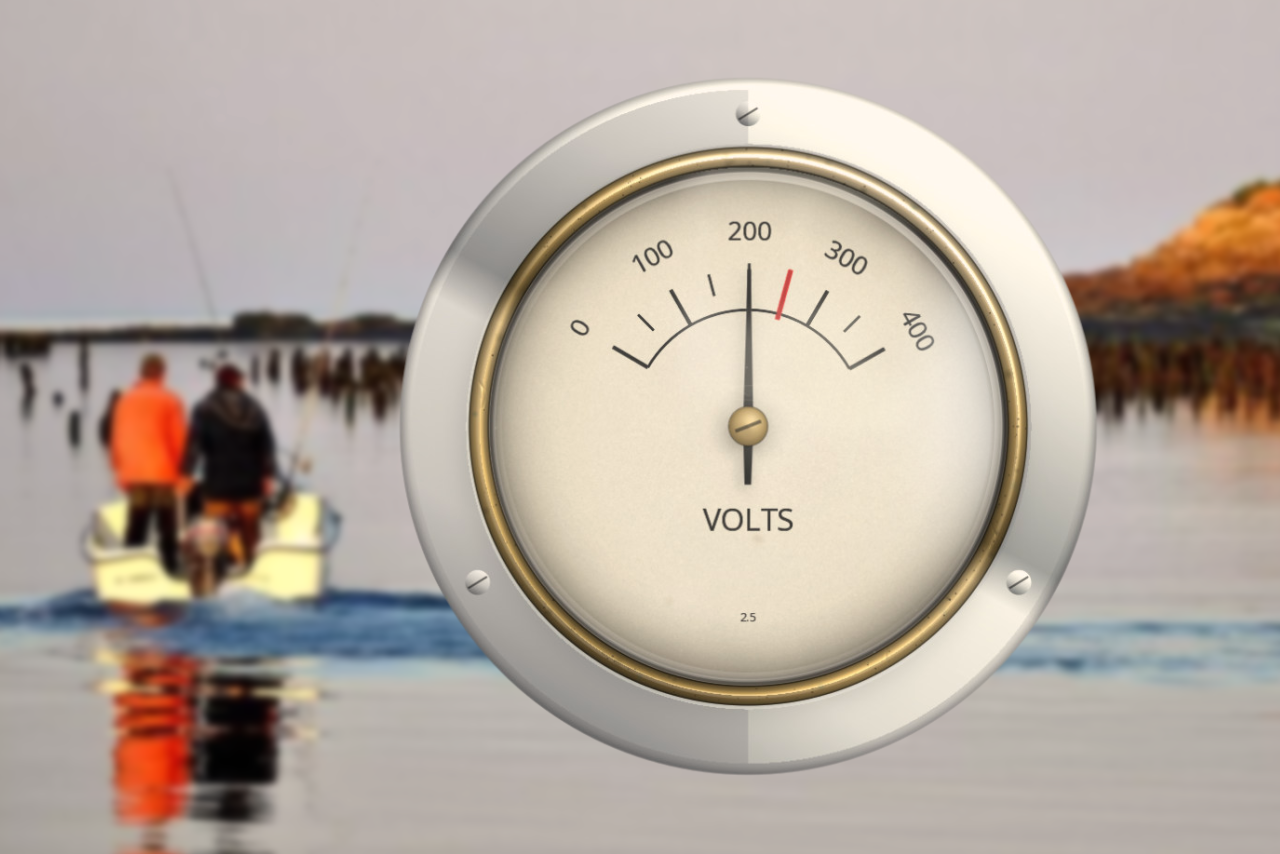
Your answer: 200 V
